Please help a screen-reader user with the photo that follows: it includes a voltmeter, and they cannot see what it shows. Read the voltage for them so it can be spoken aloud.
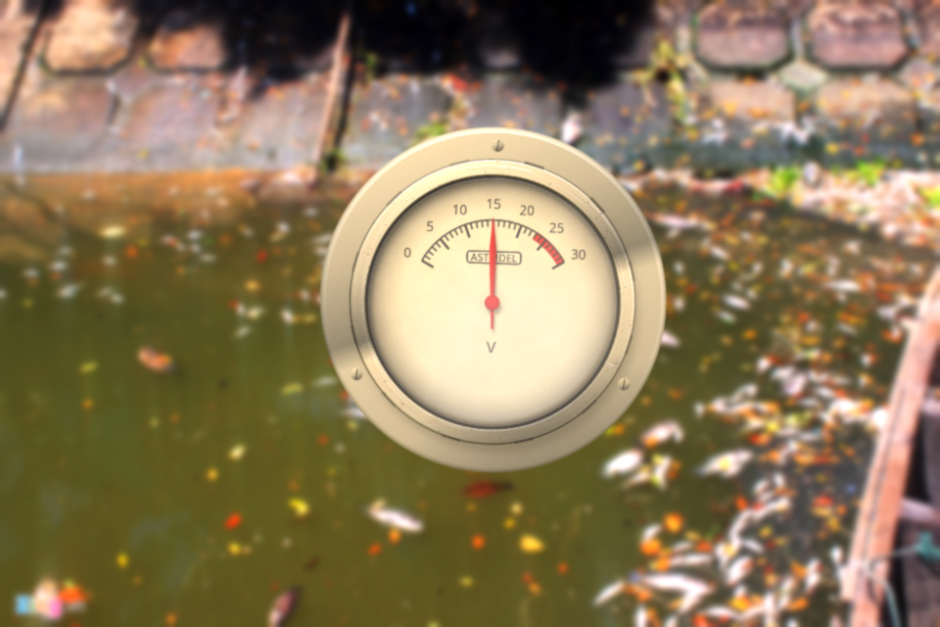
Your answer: 15 V
